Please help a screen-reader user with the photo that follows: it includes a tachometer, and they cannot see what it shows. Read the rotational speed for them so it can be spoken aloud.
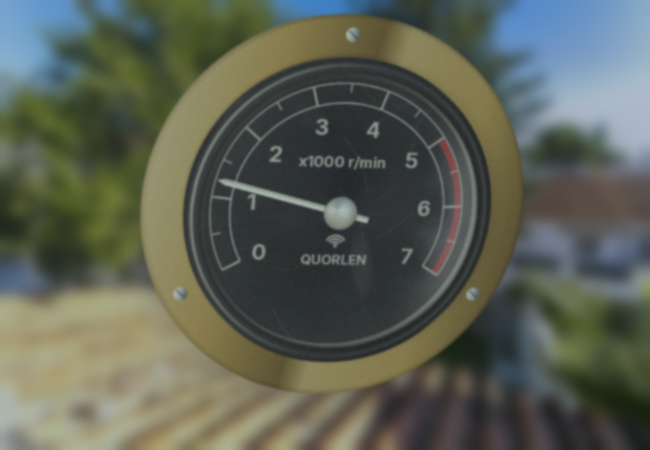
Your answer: 1250 rpm
